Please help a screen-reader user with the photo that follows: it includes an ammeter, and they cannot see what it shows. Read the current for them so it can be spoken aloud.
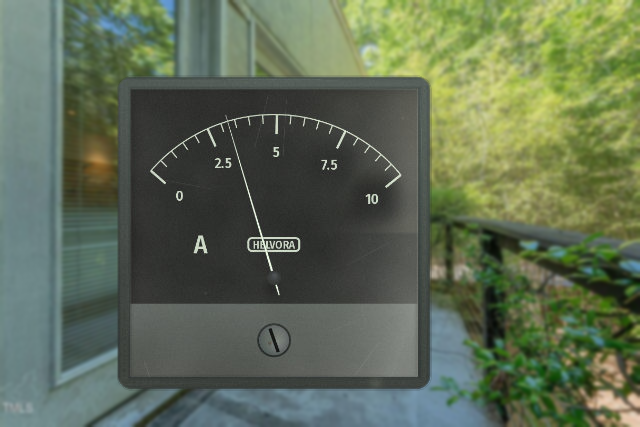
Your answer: 3.25 A
